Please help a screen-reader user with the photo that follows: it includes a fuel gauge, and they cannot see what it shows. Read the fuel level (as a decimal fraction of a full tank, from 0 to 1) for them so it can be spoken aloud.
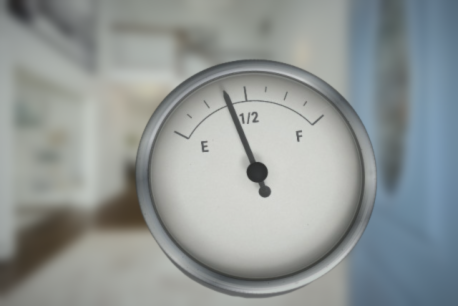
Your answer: 0.375
